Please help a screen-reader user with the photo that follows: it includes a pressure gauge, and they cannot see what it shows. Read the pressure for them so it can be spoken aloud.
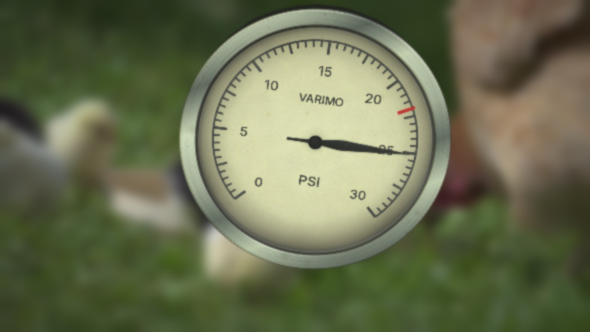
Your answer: 25 psi
